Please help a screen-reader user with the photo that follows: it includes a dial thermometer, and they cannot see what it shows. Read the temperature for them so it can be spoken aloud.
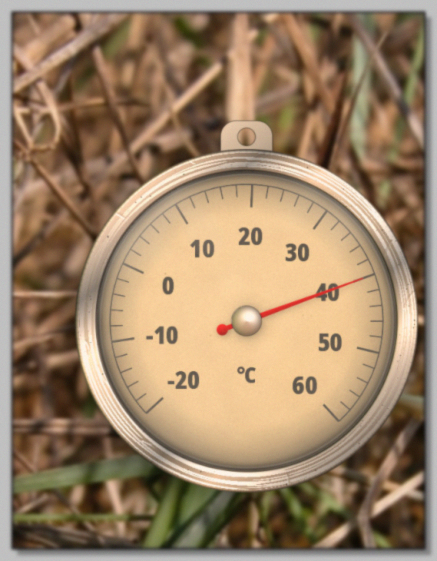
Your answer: 40 °C
